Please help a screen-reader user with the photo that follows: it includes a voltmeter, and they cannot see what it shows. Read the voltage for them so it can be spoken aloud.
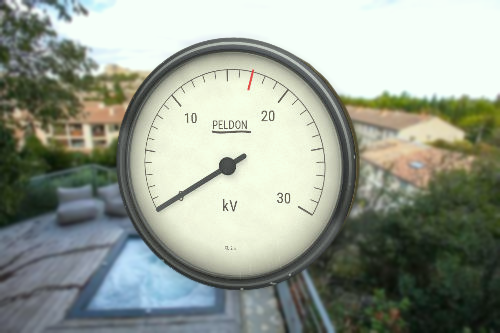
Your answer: 0 kV
